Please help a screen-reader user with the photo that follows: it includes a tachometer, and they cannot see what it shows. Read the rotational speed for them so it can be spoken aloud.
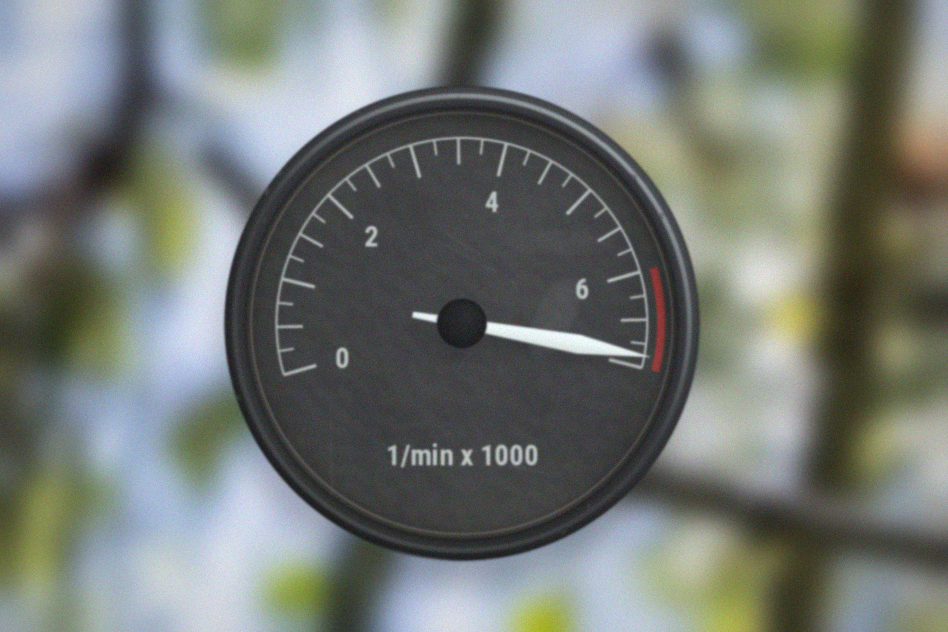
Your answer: 6875 rpm
